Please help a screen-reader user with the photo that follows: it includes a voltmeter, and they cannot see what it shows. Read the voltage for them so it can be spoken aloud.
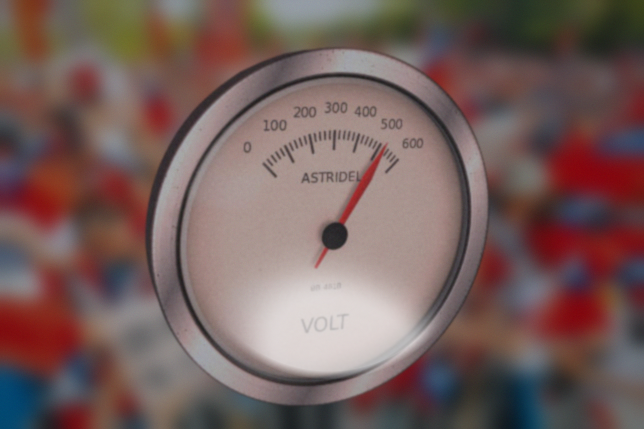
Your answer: 500 V
